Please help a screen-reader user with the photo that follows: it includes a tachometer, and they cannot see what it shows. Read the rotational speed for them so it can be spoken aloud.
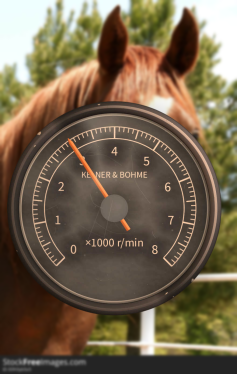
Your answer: 3000 rpm
